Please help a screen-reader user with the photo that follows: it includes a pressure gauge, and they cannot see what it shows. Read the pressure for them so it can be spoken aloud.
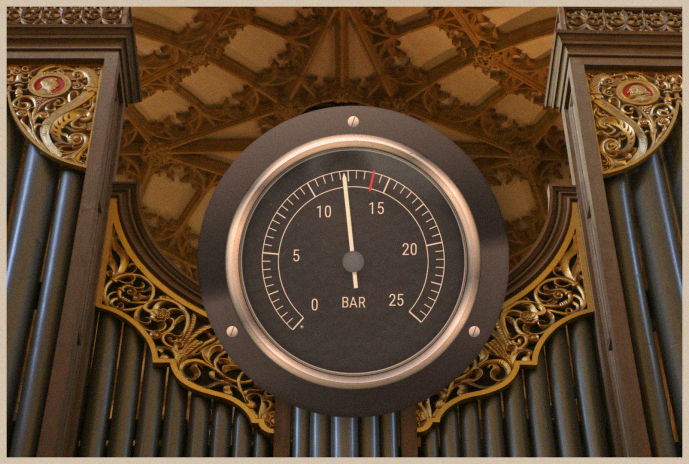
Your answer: 12.25 bar
